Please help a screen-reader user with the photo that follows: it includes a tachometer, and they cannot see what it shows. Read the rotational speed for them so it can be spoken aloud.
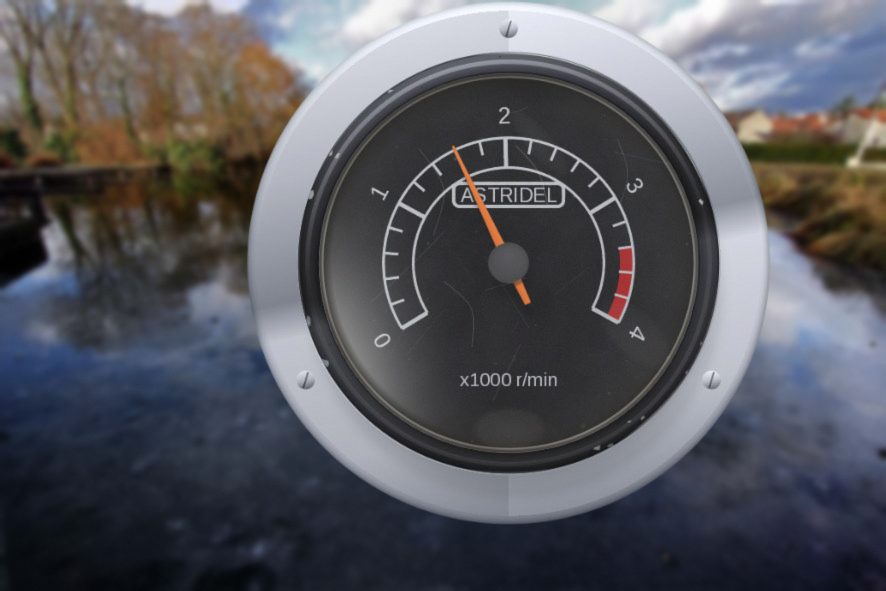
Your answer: 1600 rpm
